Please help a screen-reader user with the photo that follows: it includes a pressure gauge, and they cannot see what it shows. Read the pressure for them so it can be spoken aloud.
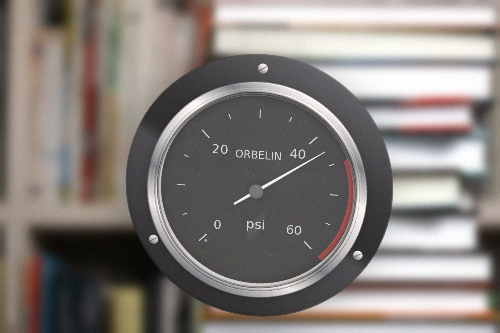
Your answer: 42.5 psi
